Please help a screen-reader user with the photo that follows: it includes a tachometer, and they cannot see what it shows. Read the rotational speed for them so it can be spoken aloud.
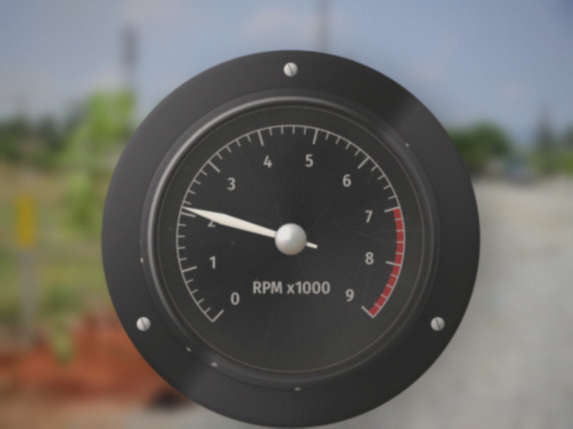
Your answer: 2100 rpm
